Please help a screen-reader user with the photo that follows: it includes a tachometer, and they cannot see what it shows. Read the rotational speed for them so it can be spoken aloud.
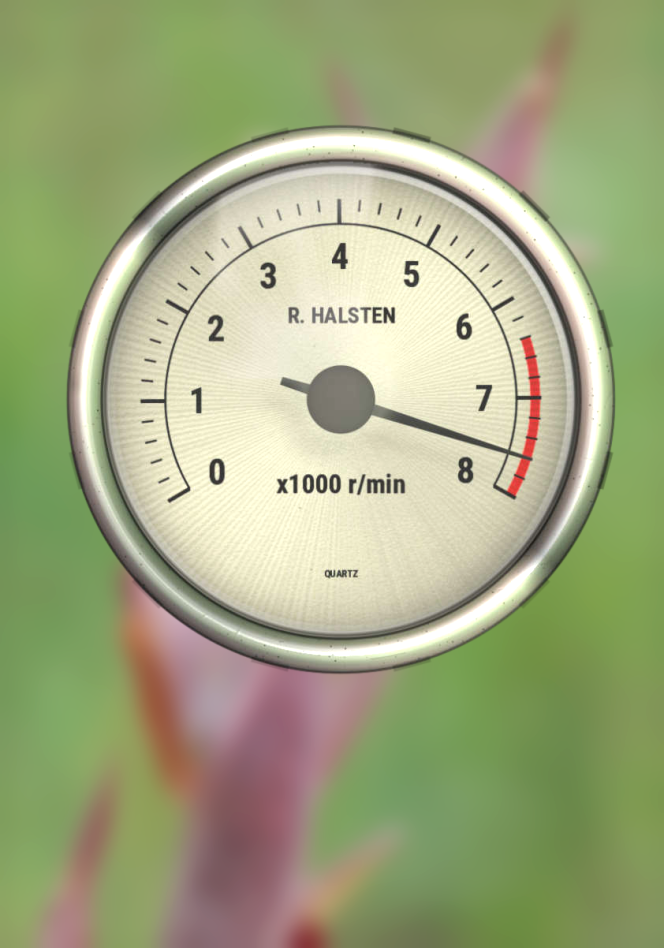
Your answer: 7600 rpm
